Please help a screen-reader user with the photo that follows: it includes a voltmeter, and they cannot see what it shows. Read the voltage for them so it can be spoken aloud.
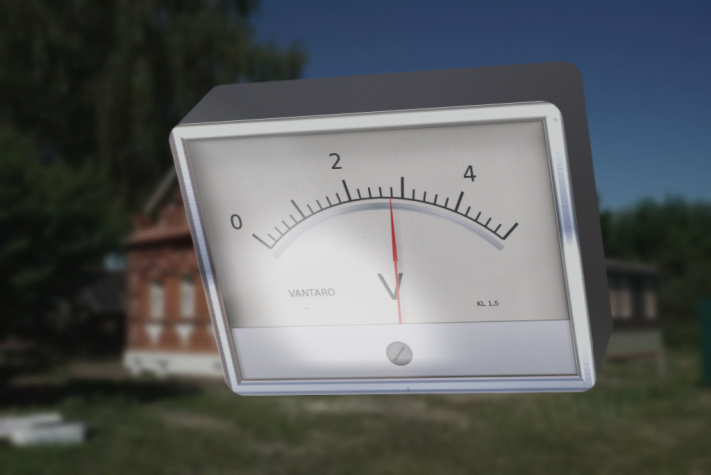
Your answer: 2.8 V
